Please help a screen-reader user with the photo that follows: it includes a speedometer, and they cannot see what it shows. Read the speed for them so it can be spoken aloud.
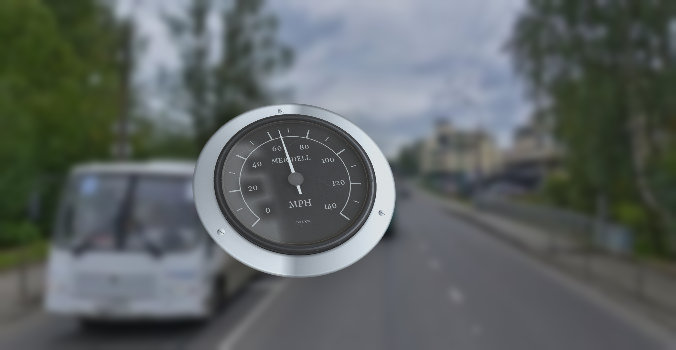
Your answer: 65 mph
